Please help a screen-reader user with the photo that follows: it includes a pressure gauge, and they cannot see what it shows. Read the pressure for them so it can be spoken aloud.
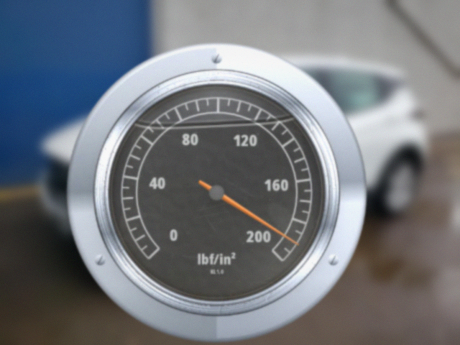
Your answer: 190 psi
